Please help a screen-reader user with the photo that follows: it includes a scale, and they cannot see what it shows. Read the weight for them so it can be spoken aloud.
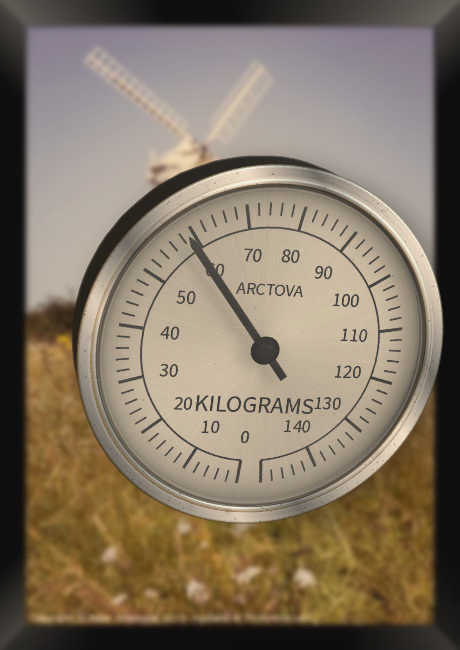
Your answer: 59 kg
